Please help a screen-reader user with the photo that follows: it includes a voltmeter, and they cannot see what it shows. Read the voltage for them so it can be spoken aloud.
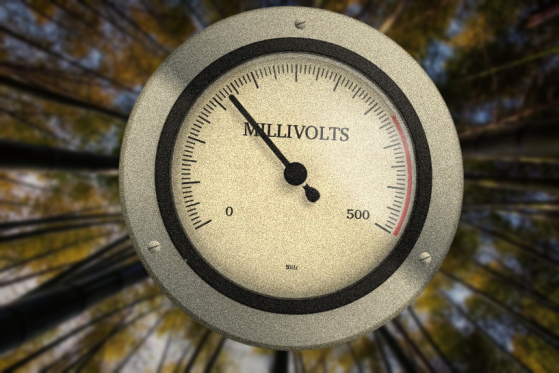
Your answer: 165 mV
